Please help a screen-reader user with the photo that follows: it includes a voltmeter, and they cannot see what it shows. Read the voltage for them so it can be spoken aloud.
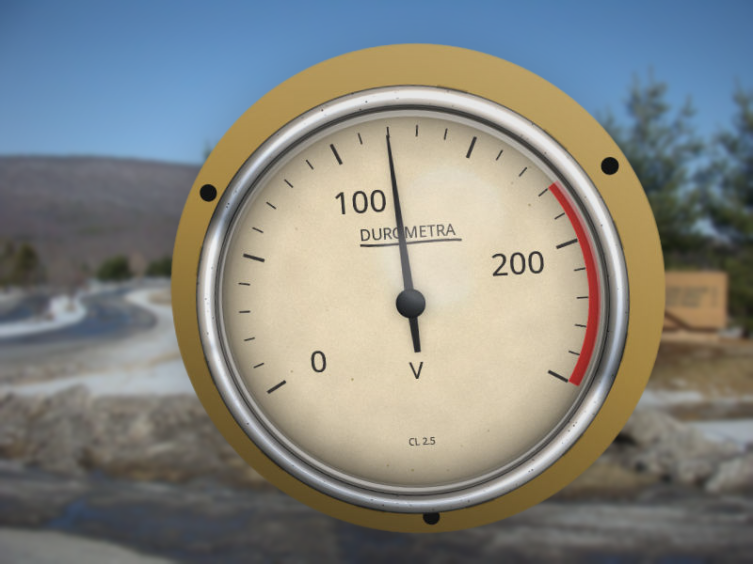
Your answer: 120 V
